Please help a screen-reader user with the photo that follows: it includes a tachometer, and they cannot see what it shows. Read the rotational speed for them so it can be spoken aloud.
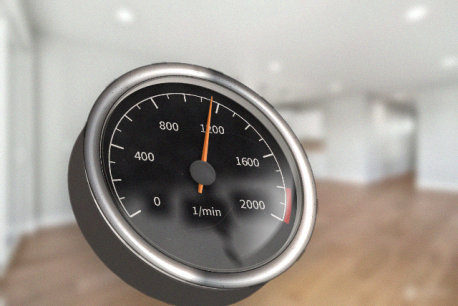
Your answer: 1150 rpm
